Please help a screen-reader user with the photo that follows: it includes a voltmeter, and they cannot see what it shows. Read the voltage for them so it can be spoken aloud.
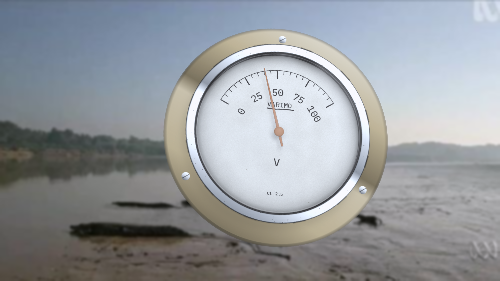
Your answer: 40 V
